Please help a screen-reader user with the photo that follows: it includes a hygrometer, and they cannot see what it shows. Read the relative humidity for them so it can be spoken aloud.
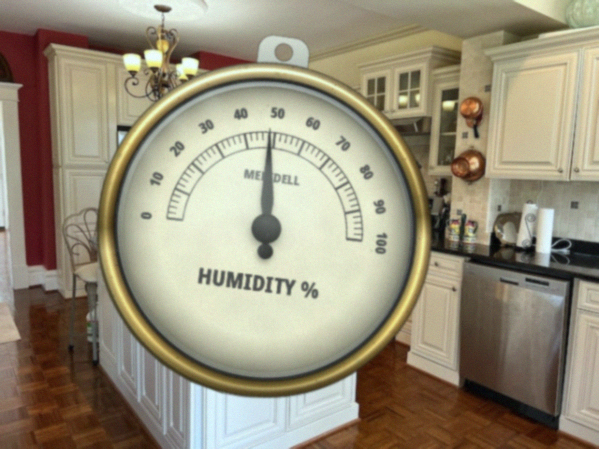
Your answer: 48 %
